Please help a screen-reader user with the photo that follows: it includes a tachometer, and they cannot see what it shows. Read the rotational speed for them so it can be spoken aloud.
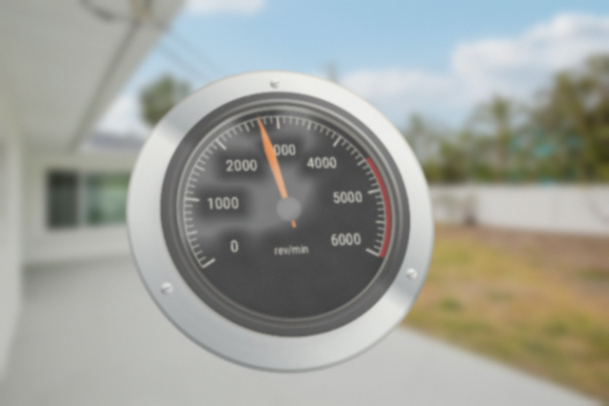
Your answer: 2700 rpm
